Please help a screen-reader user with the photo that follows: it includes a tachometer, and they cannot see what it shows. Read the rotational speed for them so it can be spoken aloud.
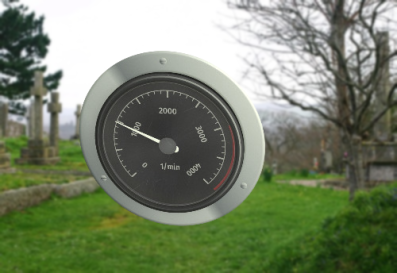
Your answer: 1000 rpm
